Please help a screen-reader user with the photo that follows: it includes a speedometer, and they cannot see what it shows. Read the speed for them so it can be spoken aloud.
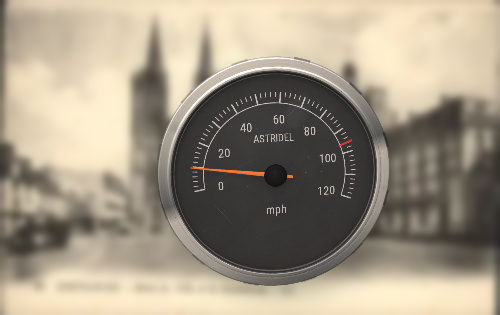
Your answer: 10 mph
